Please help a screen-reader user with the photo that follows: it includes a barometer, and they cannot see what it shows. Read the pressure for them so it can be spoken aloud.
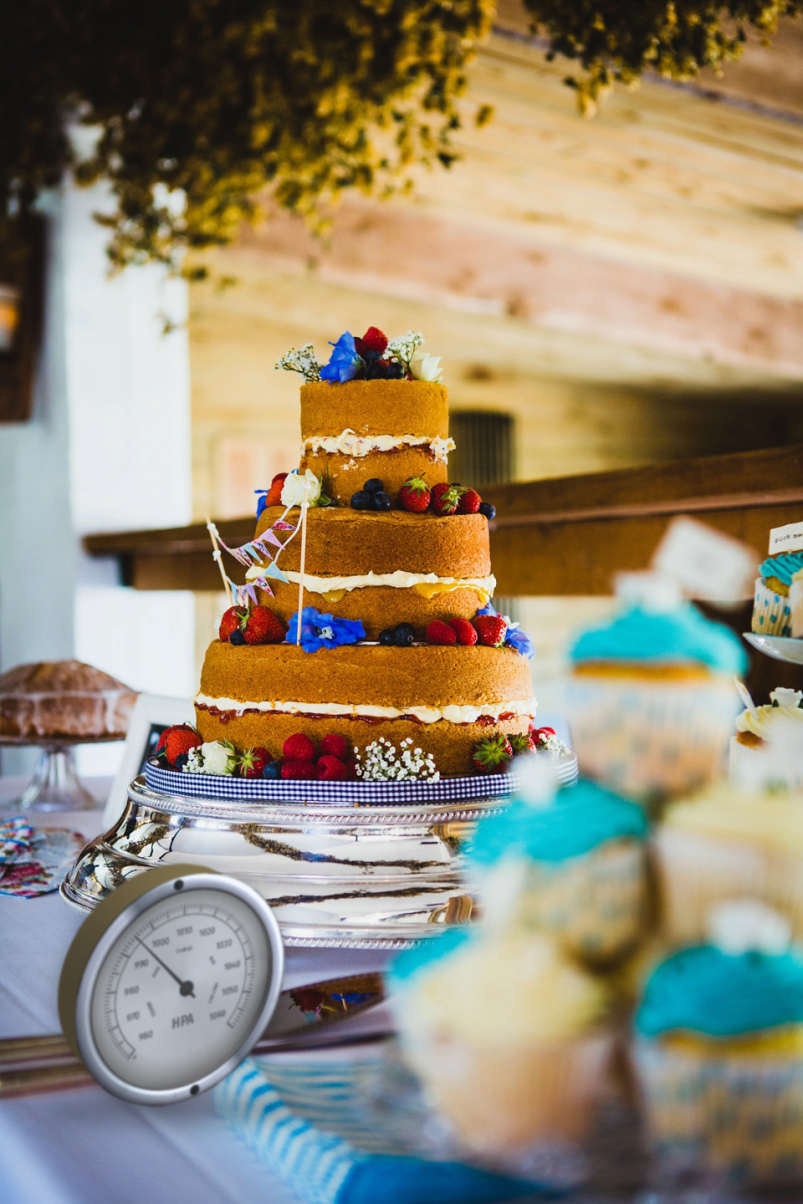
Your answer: 995 hPa
